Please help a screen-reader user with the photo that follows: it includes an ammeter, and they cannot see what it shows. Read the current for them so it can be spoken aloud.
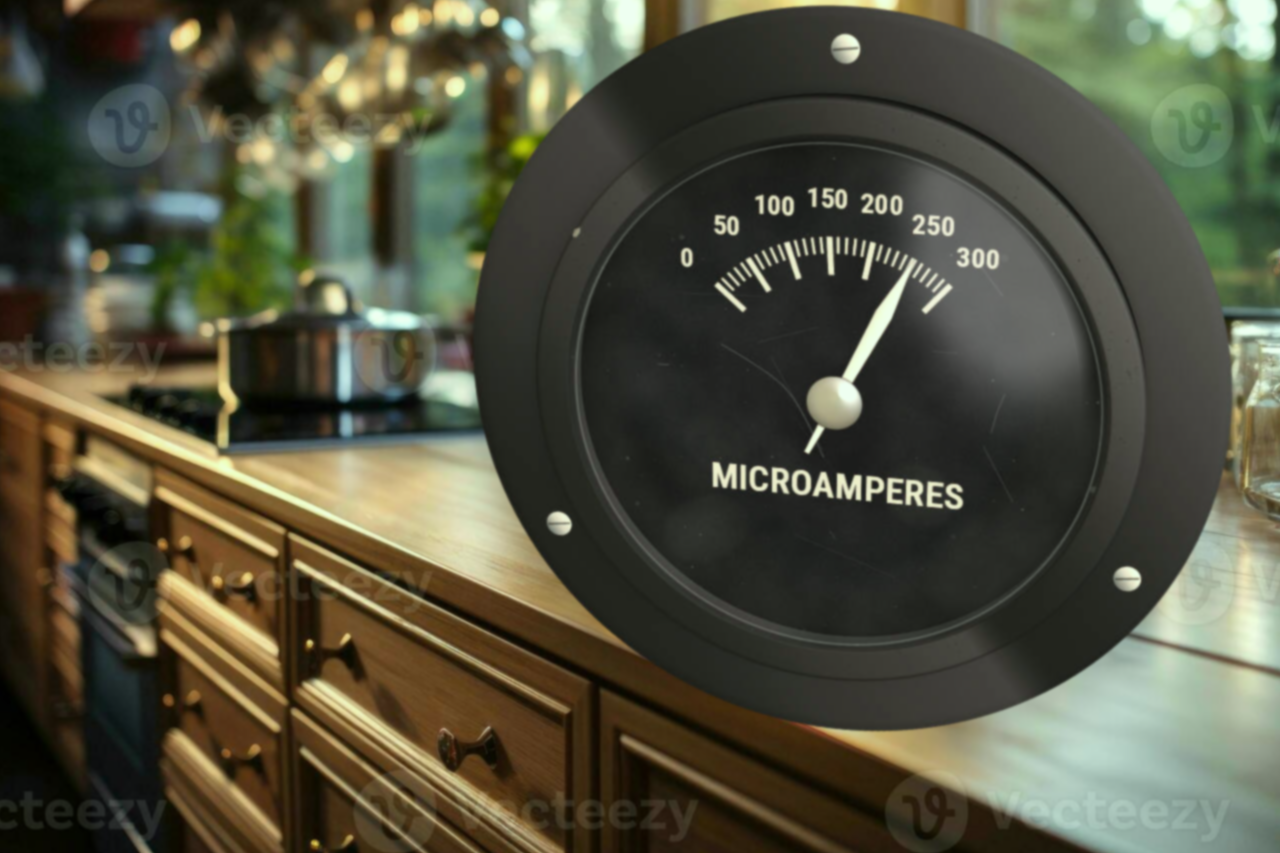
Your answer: 250 µA
